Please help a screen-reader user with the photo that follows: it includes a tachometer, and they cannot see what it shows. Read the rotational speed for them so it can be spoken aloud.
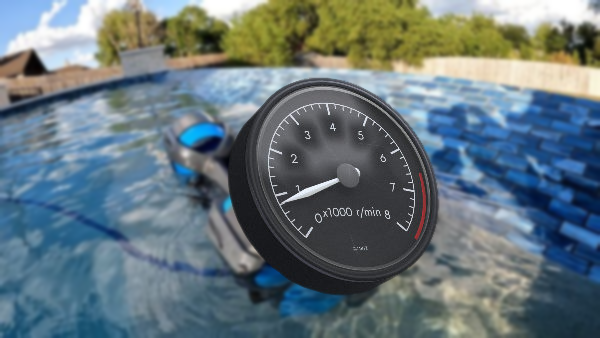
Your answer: 800 rpm
